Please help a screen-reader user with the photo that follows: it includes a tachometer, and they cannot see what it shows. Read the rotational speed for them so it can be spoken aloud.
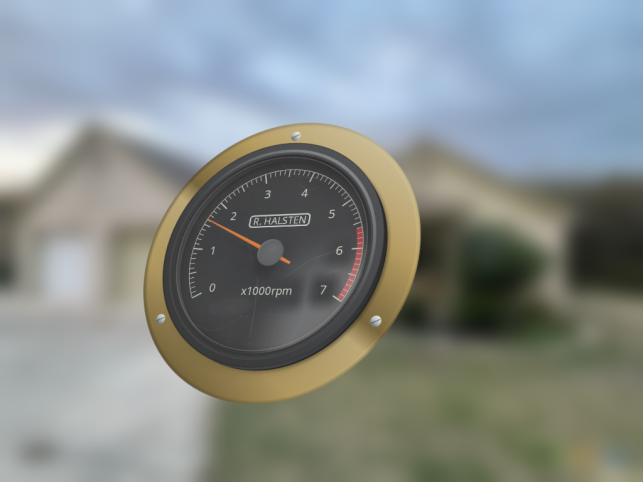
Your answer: 1600 rpm
